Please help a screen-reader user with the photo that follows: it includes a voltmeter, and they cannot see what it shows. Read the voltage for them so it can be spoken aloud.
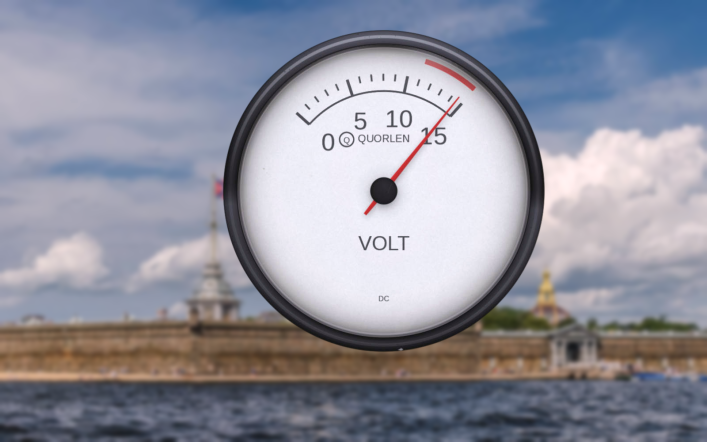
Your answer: 14.5 V
